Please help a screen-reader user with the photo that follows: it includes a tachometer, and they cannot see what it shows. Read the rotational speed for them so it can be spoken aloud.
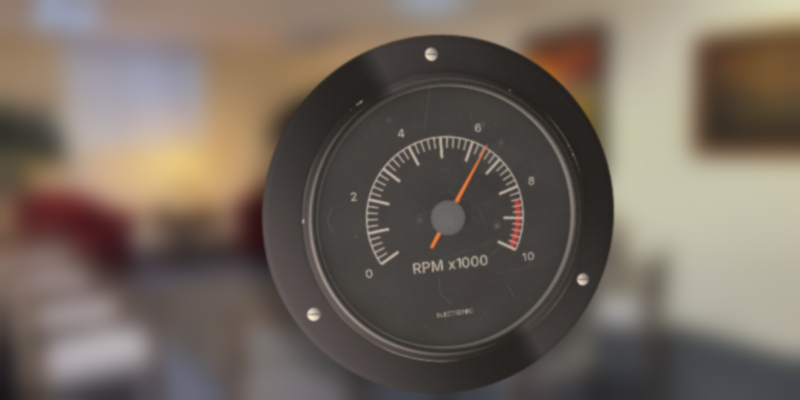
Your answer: 6400 rpm
